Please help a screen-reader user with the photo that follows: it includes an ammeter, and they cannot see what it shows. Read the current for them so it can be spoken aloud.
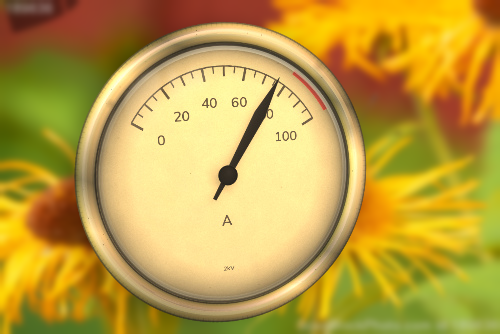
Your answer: 75 A
